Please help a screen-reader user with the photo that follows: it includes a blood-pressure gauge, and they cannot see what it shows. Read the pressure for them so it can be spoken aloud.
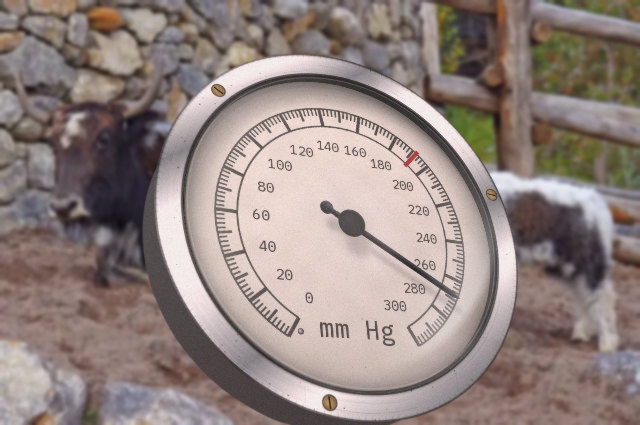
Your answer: 270 mmHg
